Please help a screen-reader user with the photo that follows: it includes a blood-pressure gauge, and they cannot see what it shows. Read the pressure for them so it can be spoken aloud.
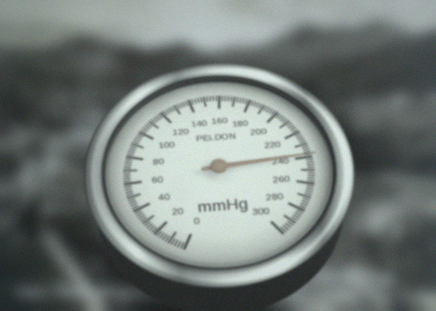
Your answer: 240 mmHg
